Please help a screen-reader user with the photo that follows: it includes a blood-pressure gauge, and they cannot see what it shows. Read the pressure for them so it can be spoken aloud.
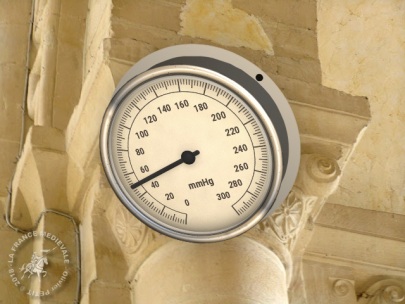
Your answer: 50 mmHg
